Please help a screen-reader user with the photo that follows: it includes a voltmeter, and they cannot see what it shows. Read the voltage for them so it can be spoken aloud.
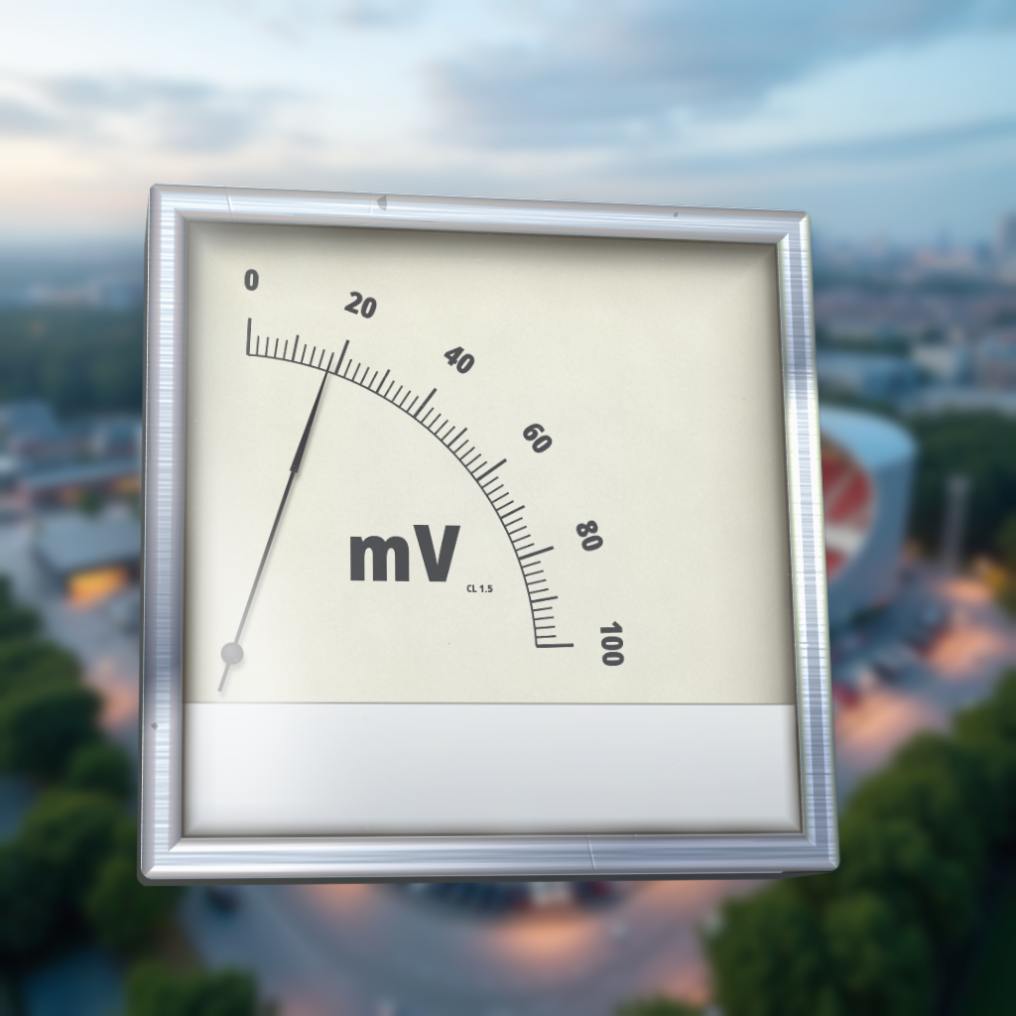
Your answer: 18 mV
